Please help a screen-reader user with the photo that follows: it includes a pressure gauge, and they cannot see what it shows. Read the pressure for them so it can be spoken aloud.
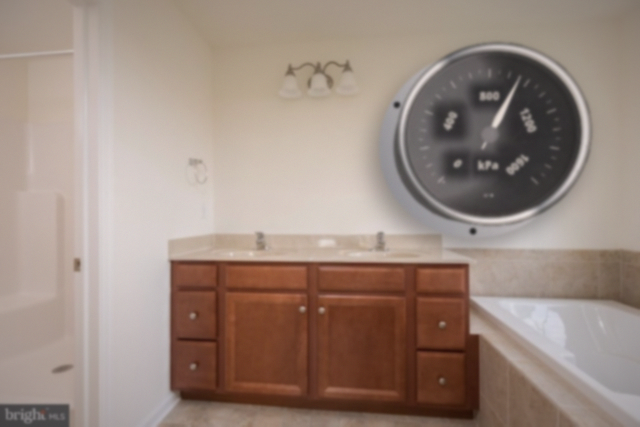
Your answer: 950 kPa
